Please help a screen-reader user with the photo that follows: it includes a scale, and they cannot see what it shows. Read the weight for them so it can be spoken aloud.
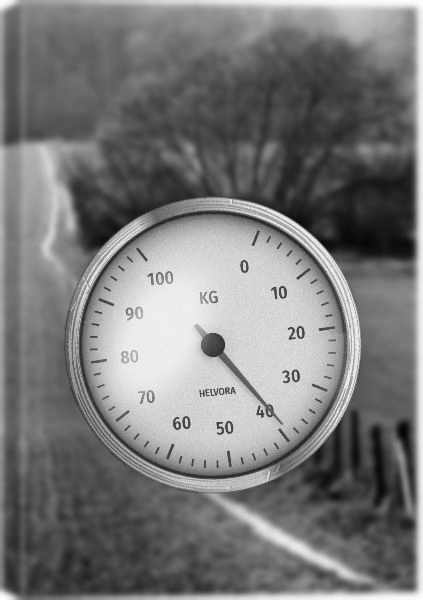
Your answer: 39 kg
